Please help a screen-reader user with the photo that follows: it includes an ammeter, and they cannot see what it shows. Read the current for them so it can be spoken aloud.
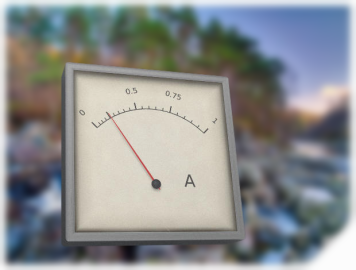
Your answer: 0.25 A
